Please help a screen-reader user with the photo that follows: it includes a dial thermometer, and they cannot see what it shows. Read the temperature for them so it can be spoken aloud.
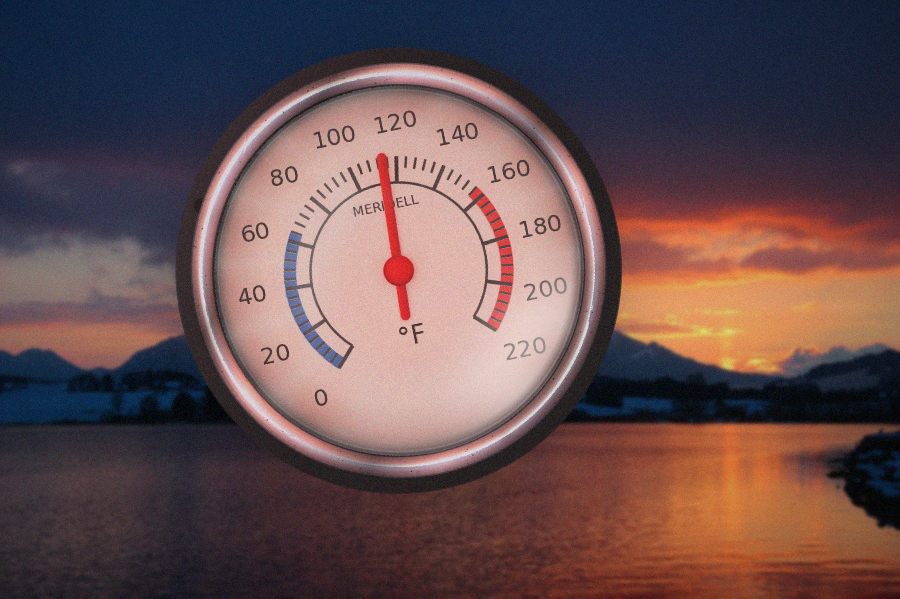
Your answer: 114 °F
